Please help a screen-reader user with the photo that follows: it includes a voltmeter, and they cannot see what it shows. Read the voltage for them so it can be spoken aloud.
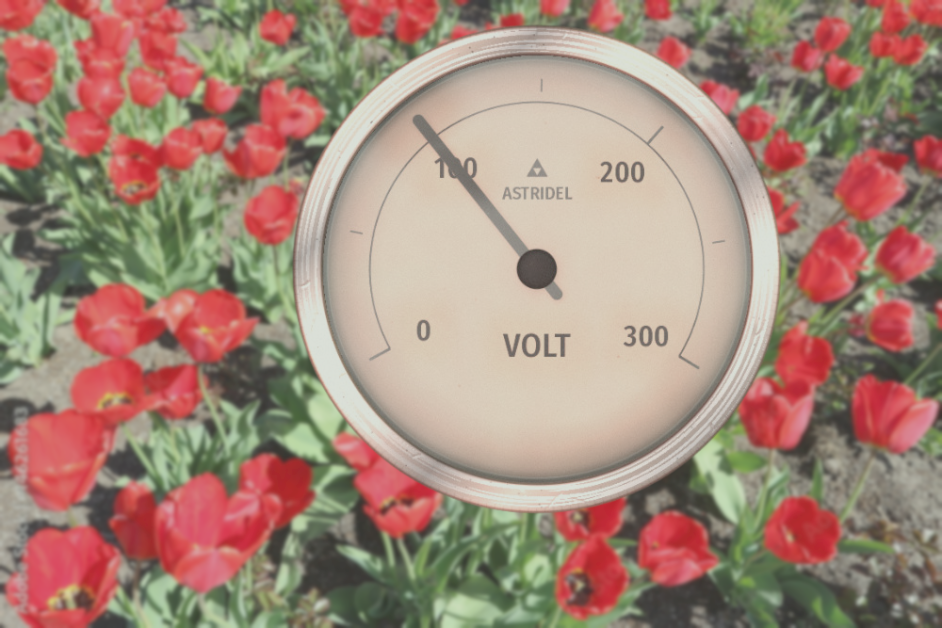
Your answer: 100 V
